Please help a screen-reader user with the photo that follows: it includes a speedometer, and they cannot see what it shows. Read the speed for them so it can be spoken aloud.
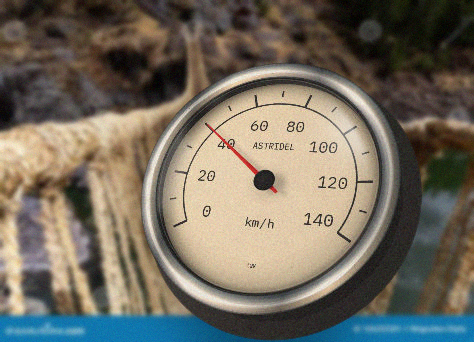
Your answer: 40 km/h
